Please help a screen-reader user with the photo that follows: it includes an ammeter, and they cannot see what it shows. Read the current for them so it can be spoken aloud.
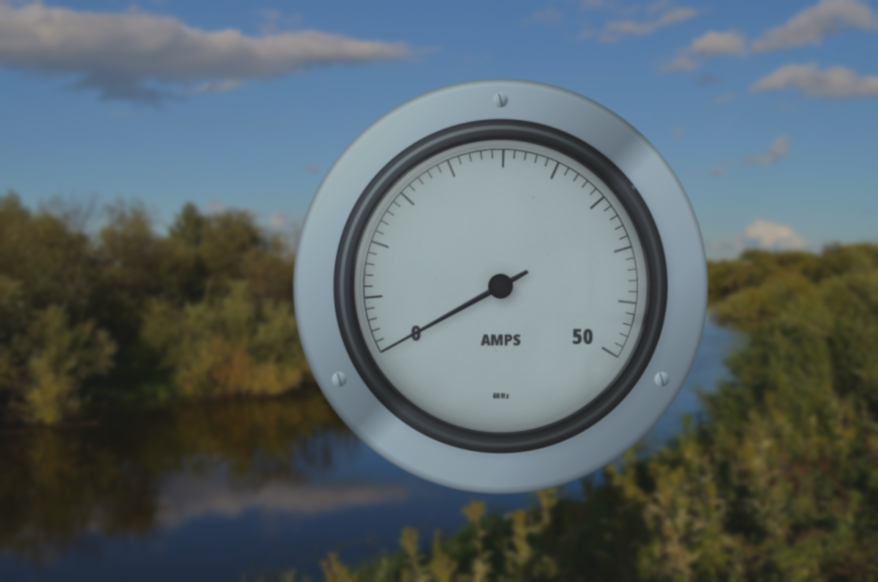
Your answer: 0 A
